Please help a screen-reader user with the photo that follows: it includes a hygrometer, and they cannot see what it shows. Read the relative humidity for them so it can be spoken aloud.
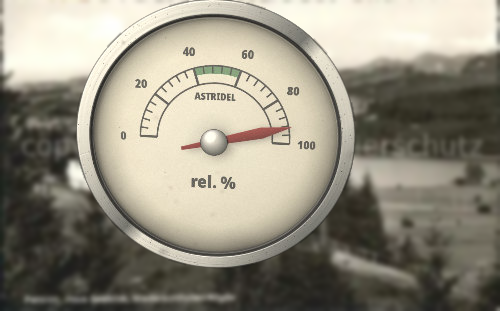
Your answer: 92 %
